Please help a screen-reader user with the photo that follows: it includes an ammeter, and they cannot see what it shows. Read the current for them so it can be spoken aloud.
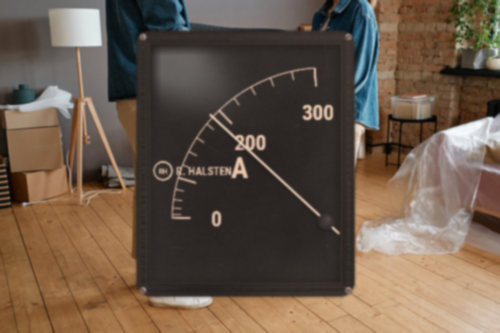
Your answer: 190 A
